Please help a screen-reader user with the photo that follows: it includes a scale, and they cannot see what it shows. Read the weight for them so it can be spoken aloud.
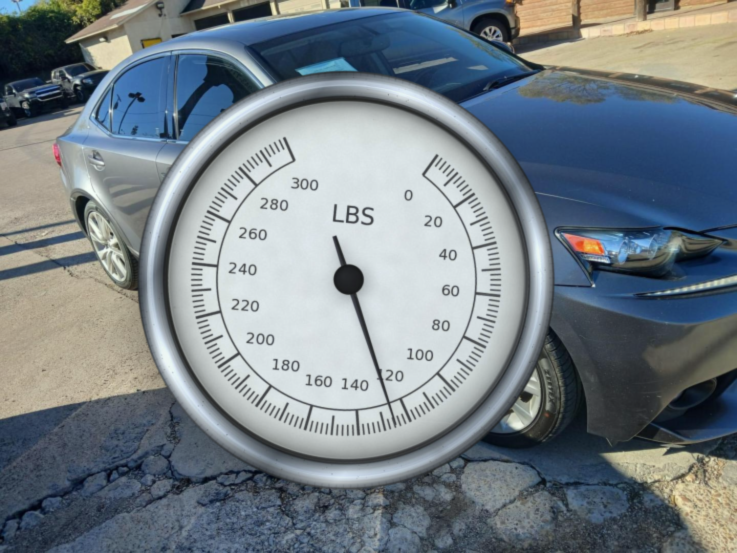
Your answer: 126 lb
